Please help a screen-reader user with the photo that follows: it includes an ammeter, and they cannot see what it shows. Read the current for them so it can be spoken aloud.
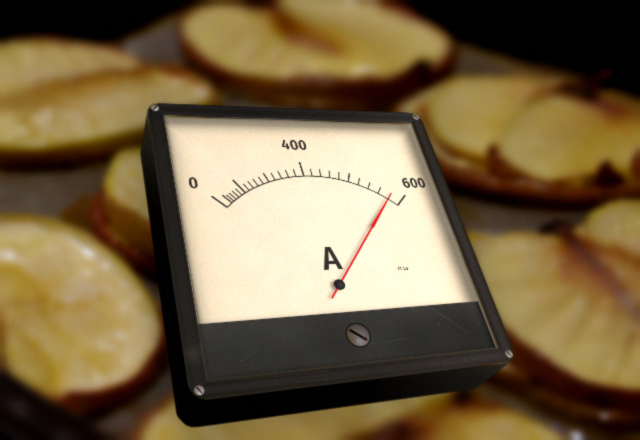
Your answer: 580 A
